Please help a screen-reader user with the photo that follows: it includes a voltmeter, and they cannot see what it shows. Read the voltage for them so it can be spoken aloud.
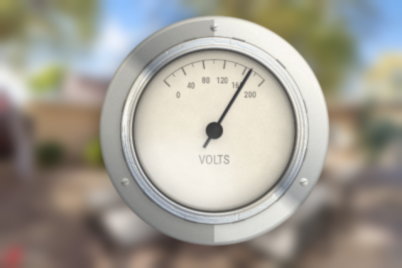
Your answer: 170 V
